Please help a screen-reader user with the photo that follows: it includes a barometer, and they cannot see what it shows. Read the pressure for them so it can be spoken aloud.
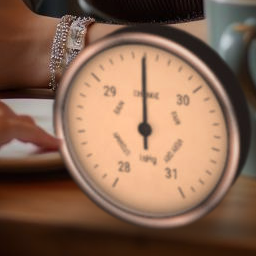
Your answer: 29.5 inHg
